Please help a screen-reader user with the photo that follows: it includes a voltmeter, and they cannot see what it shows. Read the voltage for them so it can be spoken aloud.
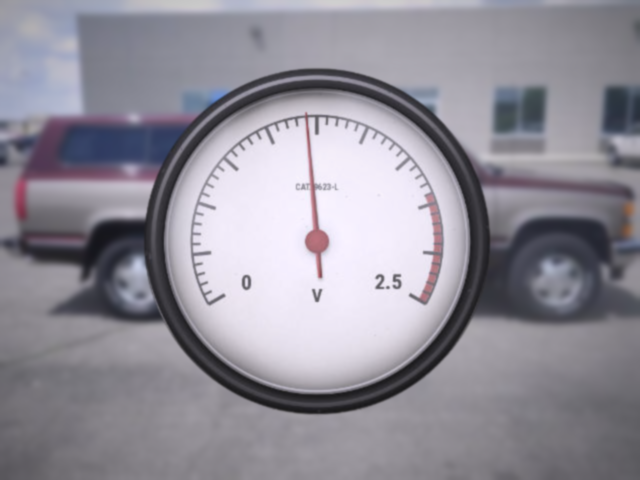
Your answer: 1.2 V
